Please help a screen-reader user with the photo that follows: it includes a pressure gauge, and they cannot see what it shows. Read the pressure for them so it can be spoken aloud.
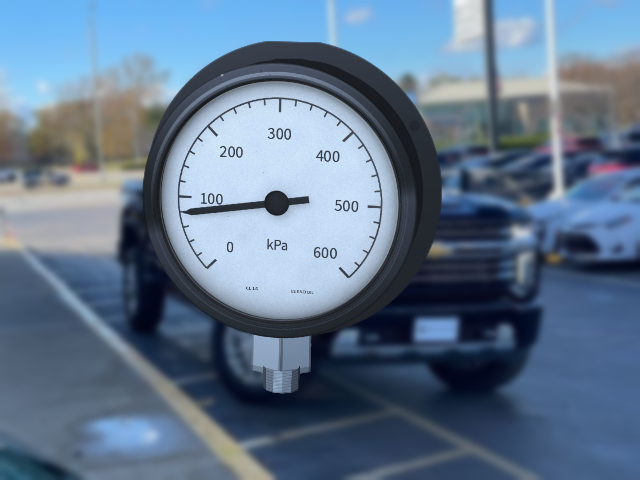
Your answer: 80 kPa
